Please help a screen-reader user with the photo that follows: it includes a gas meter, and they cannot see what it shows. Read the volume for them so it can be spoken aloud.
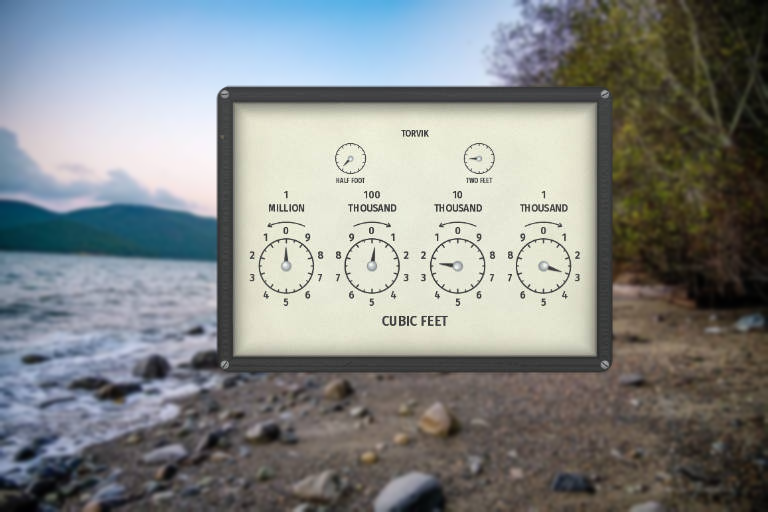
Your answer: 2300 ft³
